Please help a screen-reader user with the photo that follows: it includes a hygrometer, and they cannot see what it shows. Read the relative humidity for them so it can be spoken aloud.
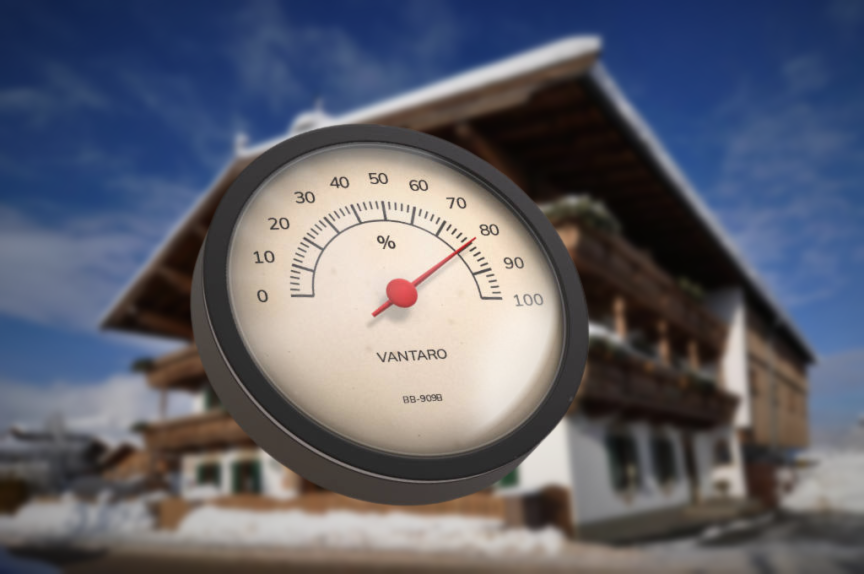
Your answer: 80 %
